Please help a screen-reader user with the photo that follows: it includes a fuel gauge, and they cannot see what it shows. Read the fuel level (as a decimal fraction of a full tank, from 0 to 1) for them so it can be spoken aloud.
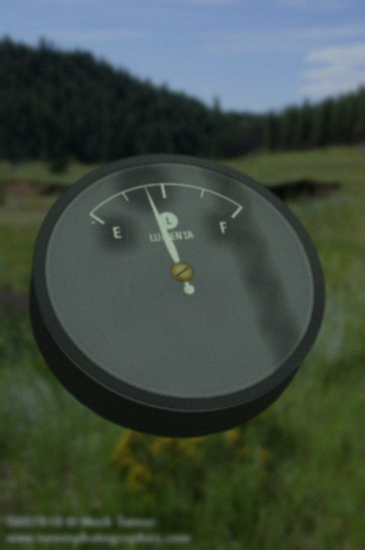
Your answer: 0.375
